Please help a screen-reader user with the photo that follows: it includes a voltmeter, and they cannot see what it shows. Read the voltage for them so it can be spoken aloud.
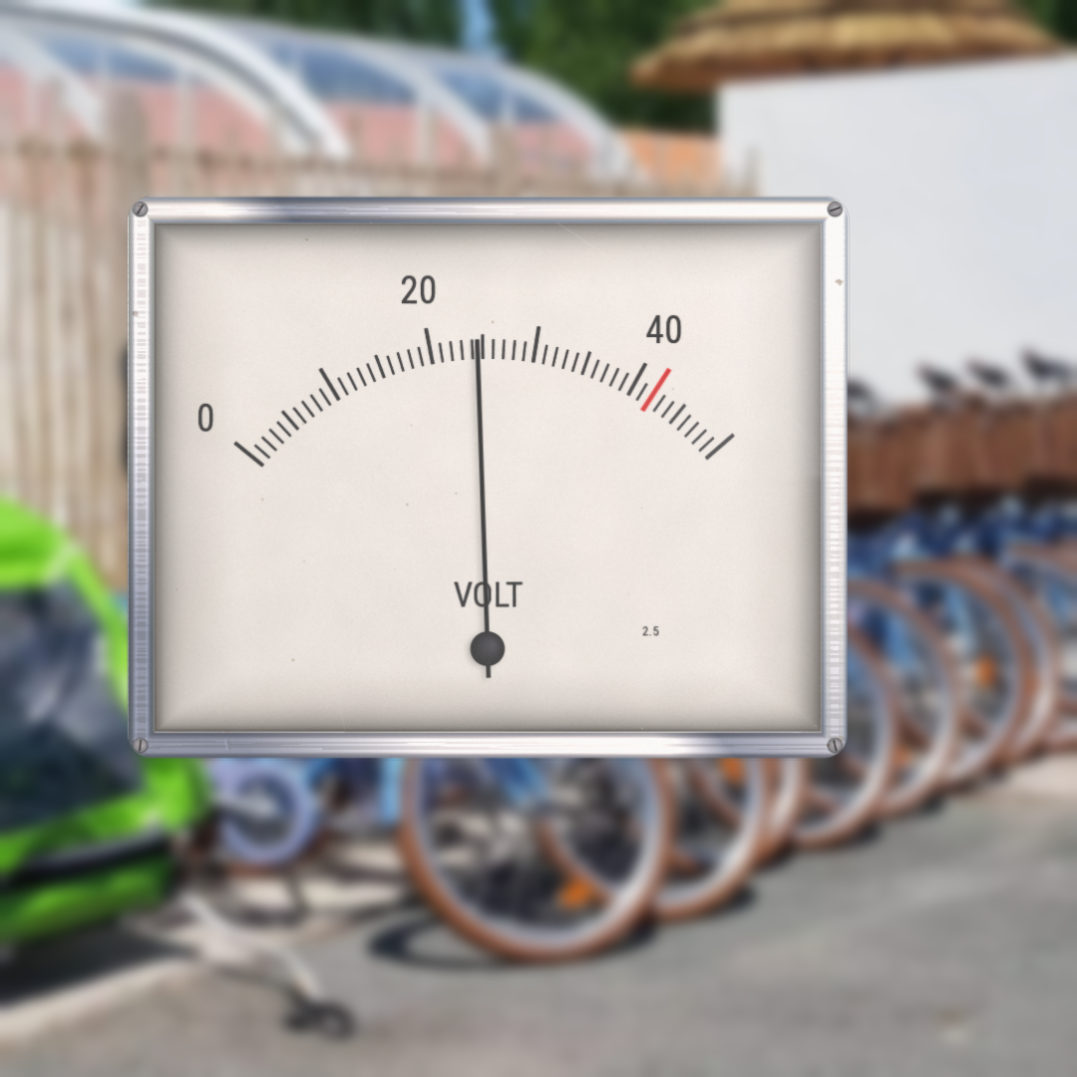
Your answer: 24.5 V
